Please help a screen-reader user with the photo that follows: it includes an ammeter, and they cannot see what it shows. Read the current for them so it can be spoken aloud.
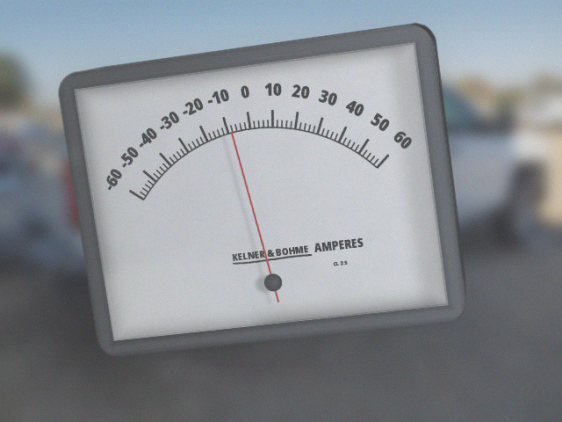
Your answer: -8 A
